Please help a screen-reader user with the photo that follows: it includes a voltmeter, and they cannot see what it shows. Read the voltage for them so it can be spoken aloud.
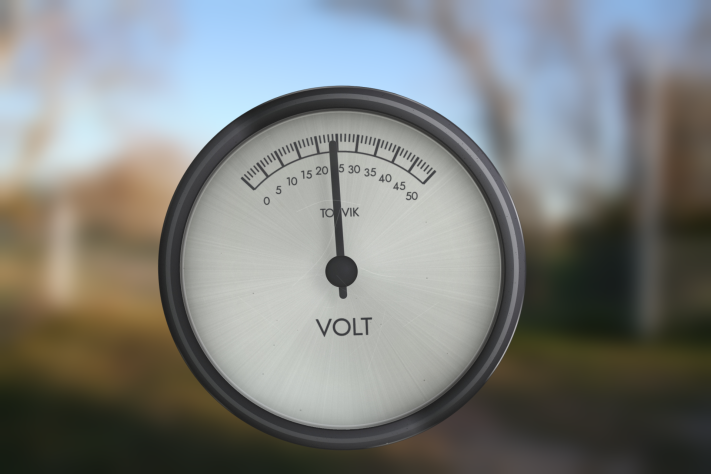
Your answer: 24 V
